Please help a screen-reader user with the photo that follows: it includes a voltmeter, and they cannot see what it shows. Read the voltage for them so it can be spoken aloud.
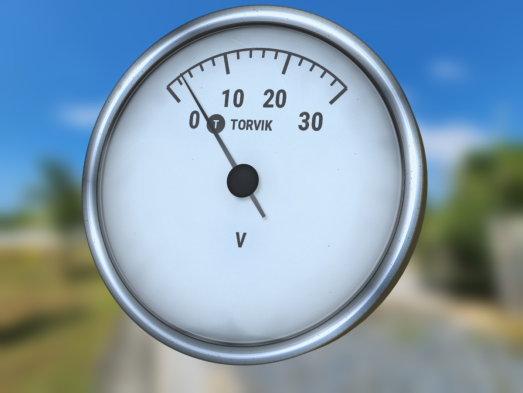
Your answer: 3 V
